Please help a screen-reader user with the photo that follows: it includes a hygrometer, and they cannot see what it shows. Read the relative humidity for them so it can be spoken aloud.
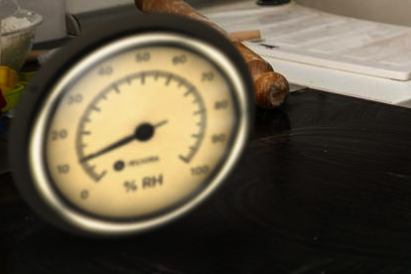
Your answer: 10 %
